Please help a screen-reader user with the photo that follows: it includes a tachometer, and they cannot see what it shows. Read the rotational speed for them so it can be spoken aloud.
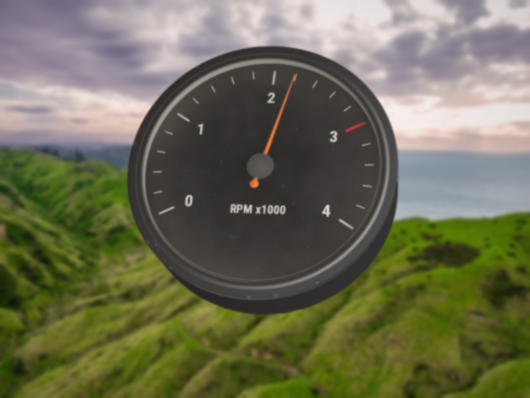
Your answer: 2200 rpm
